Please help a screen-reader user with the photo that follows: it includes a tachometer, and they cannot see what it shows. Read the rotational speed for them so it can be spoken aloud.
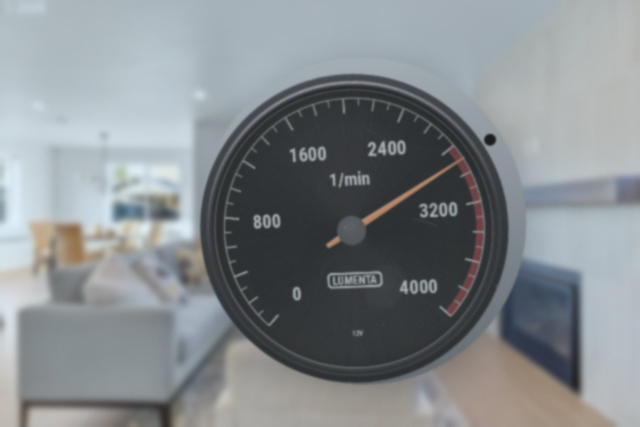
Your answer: 2900 rpm
